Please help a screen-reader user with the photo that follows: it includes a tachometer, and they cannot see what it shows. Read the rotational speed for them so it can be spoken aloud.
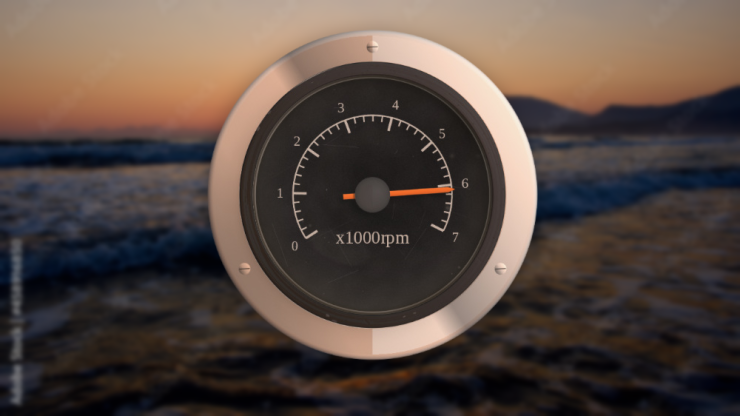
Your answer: 6100 rpm
